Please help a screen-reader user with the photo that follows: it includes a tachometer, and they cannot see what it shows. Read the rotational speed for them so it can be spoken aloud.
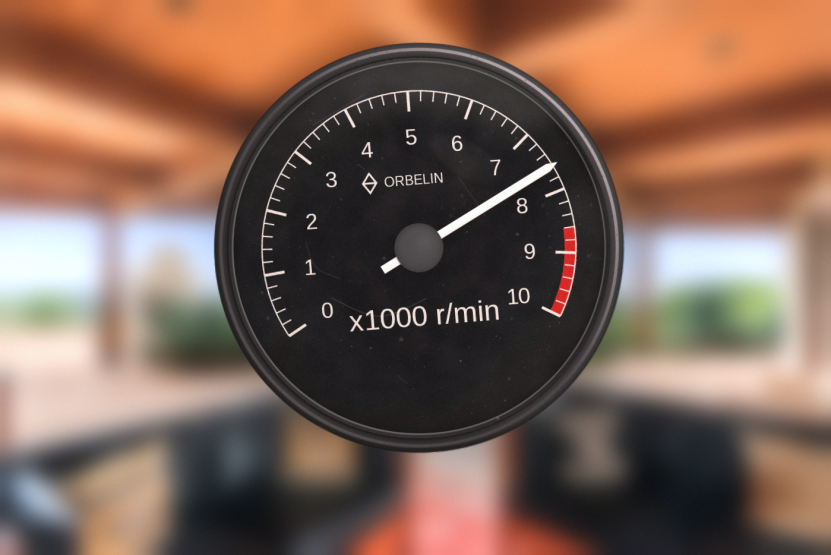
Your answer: 7600 rpm
